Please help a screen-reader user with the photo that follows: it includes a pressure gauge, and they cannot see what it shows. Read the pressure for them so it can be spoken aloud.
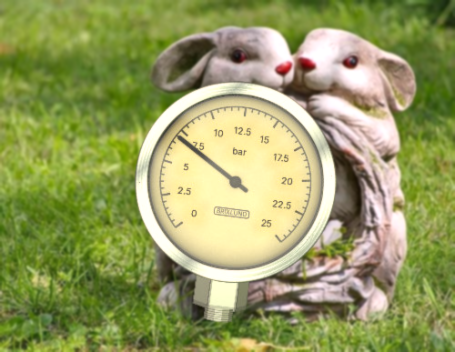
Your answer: 7 bar
